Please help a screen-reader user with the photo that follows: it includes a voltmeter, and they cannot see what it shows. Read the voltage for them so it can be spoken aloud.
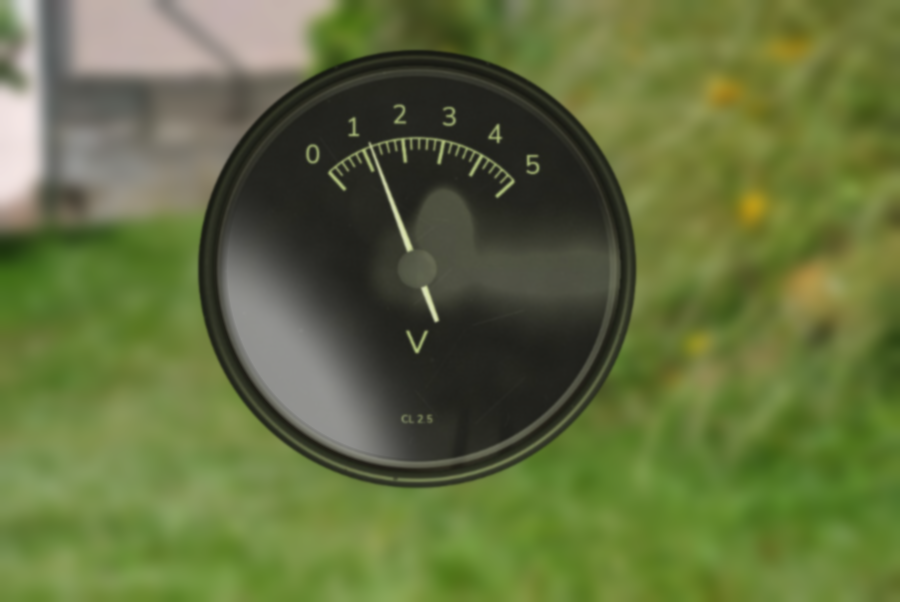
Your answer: 1.2 V
